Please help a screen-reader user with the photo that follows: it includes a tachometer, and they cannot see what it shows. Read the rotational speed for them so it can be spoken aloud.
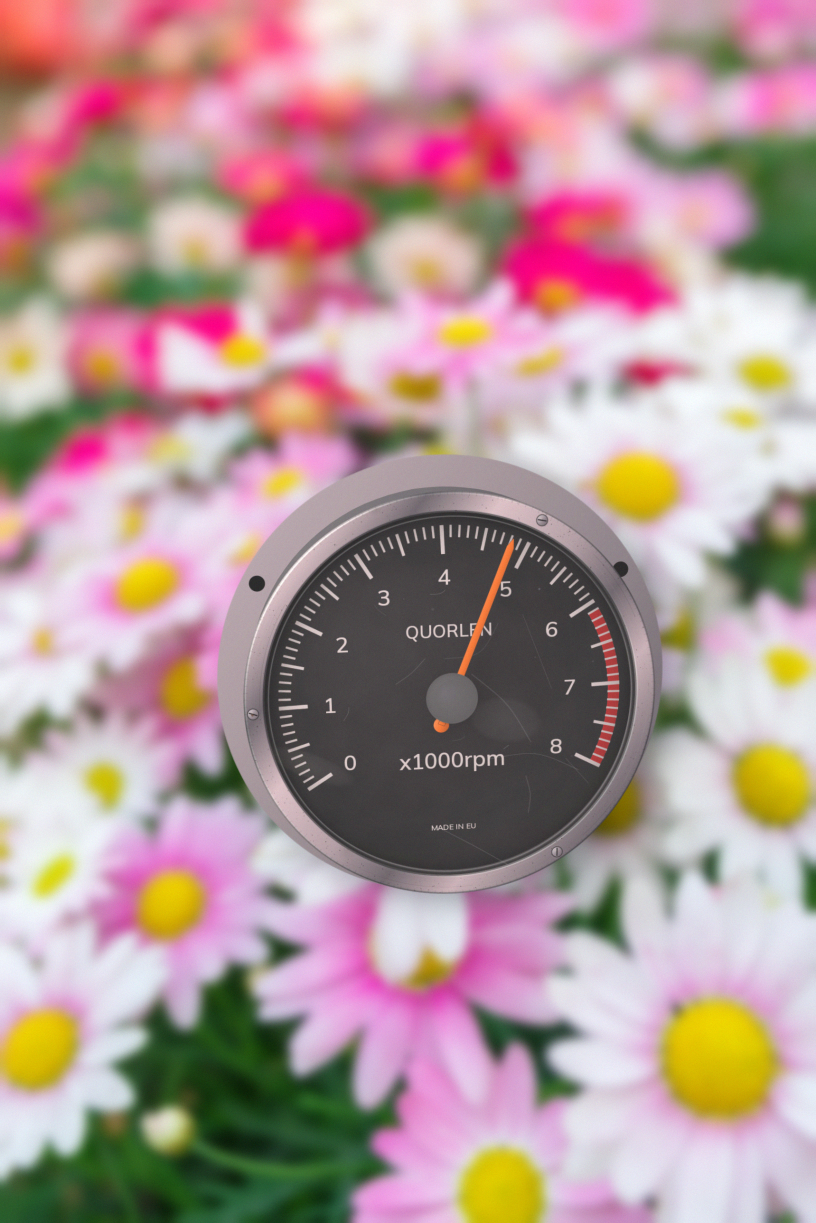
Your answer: 4800 rpm
